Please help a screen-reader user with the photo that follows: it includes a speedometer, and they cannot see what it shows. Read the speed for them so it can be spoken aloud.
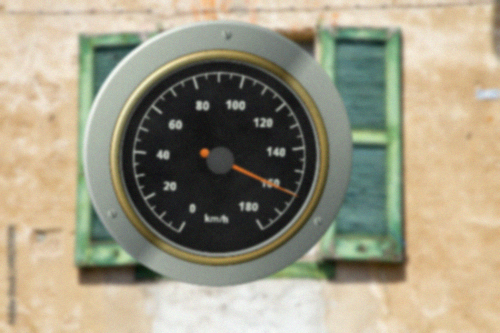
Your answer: 160 km/h
